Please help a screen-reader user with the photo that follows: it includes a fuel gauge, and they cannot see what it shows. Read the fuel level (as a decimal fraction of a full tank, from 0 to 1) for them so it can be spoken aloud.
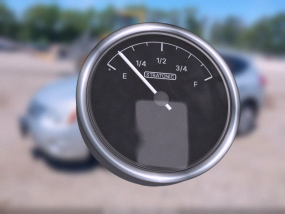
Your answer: 0.125
